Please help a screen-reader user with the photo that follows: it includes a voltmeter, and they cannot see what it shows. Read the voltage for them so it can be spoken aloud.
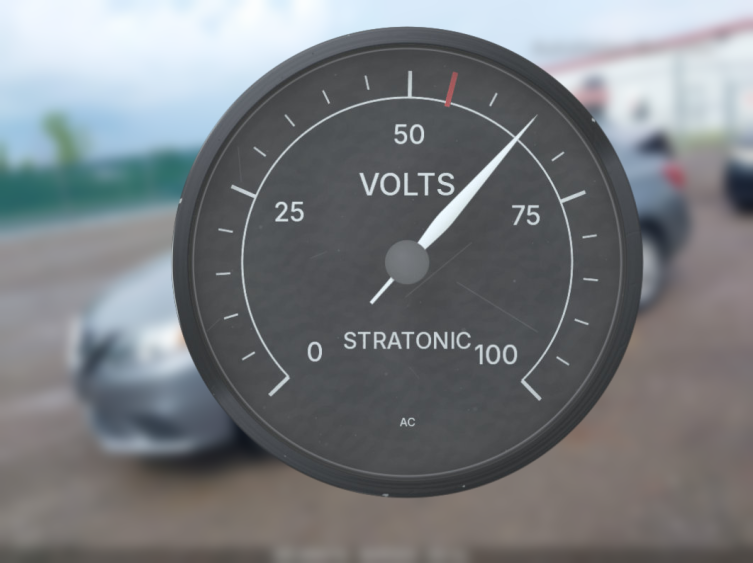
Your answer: 65 V
